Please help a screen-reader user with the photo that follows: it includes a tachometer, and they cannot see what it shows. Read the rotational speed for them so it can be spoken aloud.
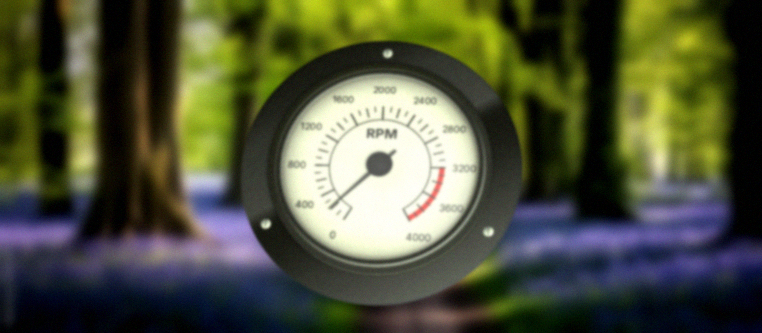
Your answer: 200 rpm
